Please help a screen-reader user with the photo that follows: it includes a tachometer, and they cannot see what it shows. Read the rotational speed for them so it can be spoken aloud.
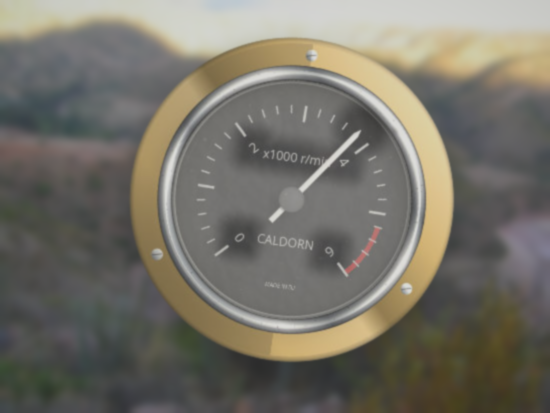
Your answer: 3800 rpm
